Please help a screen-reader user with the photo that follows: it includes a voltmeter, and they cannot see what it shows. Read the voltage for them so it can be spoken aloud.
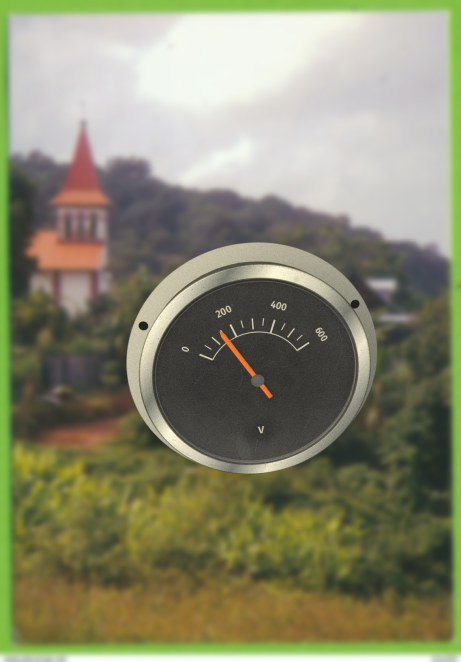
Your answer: 150 V
